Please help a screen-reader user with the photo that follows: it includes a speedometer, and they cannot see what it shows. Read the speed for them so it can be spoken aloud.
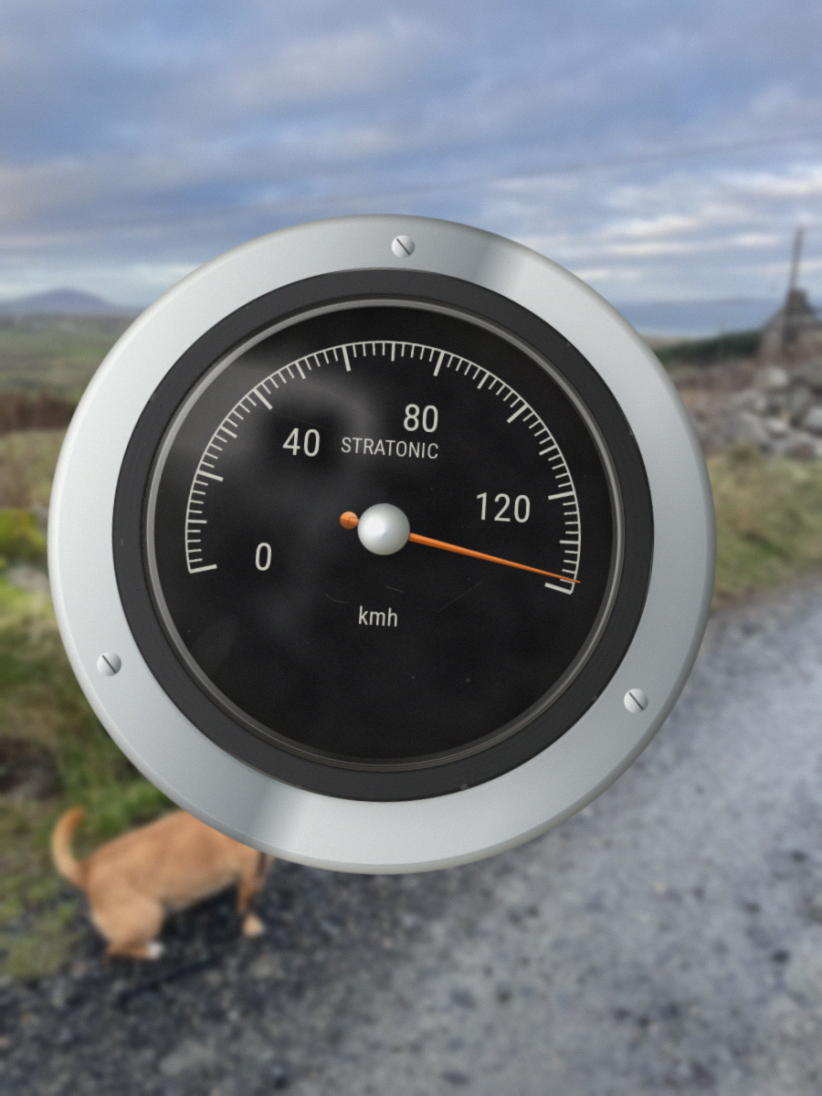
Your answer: 138 km/h
